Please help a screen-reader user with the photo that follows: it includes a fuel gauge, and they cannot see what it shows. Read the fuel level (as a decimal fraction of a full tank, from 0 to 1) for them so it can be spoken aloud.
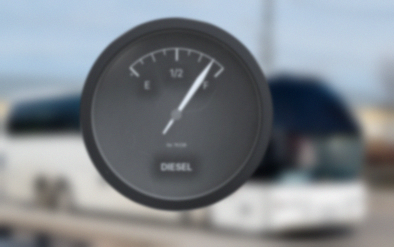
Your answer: 0.875
